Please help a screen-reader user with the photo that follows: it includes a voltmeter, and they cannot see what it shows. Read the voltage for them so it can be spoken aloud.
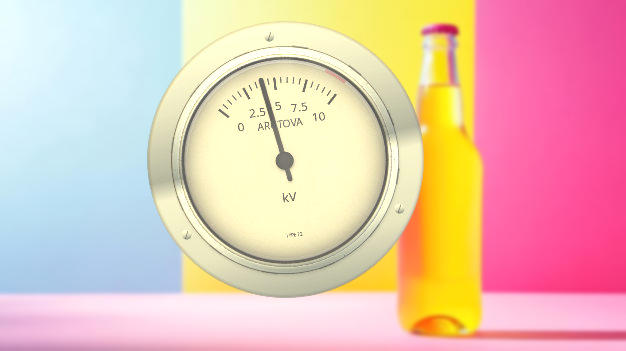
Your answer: 4 kV
